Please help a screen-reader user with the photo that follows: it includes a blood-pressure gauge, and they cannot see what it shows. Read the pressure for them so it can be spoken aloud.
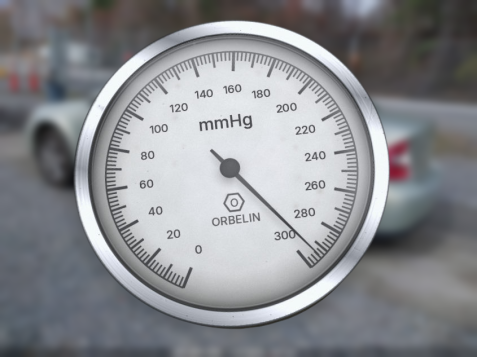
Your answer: 294 mmHg
